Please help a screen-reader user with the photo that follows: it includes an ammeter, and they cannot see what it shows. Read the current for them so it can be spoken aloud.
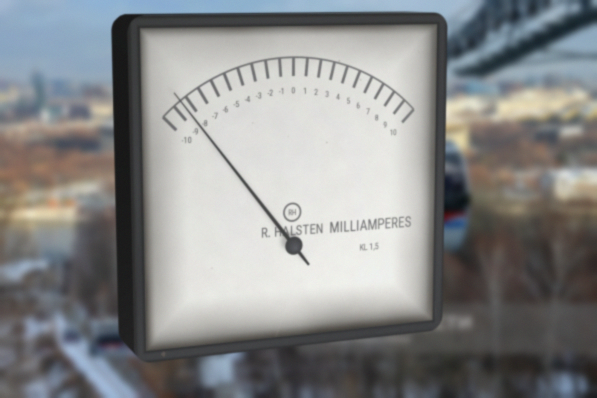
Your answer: -8.5 mA
